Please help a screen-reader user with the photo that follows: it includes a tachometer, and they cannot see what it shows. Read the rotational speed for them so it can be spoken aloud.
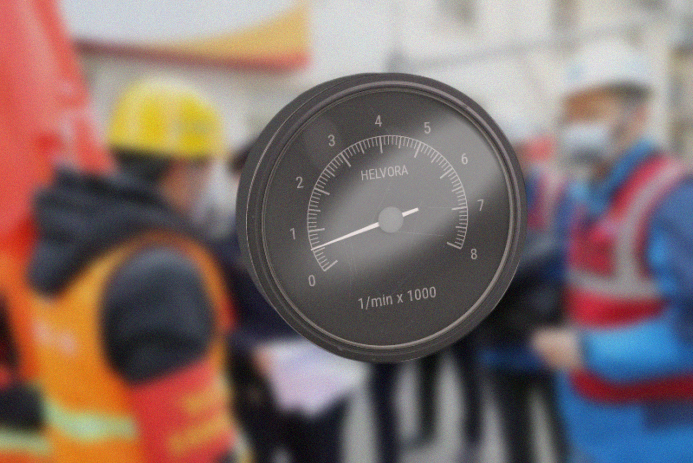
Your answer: 600 rpm
